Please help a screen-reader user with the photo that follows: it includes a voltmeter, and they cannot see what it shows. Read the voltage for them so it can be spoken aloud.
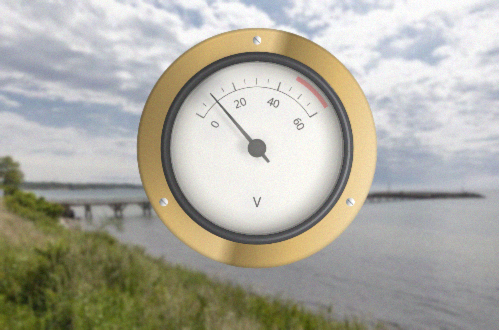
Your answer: 10 V
